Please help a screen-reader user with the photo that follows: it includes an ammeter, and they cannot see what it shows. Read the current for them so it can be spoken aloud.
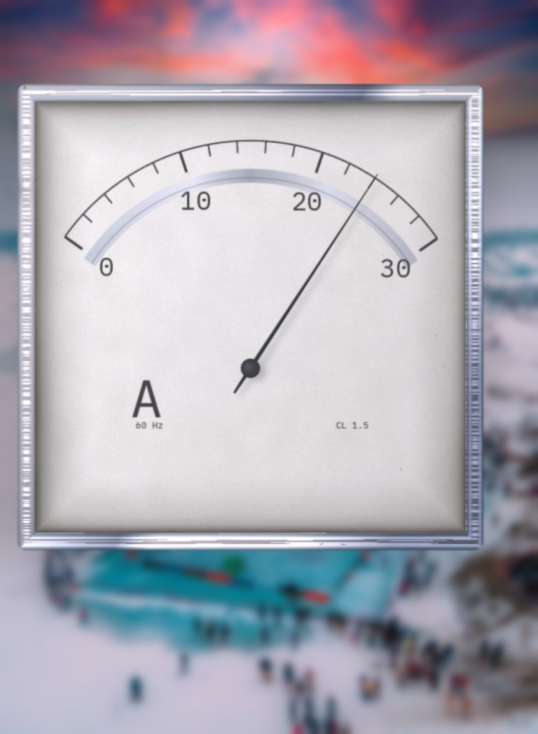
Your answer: 24 A
